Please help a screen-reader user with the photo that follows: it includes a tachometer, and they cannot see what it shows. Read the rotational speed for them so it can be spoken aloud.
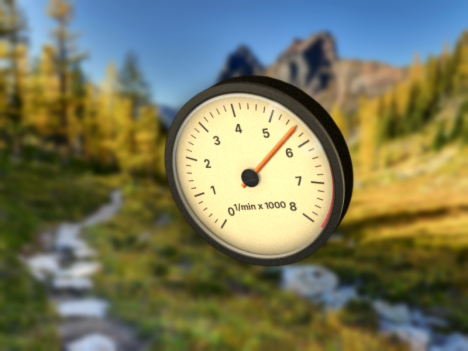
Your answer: 5600 rpm
